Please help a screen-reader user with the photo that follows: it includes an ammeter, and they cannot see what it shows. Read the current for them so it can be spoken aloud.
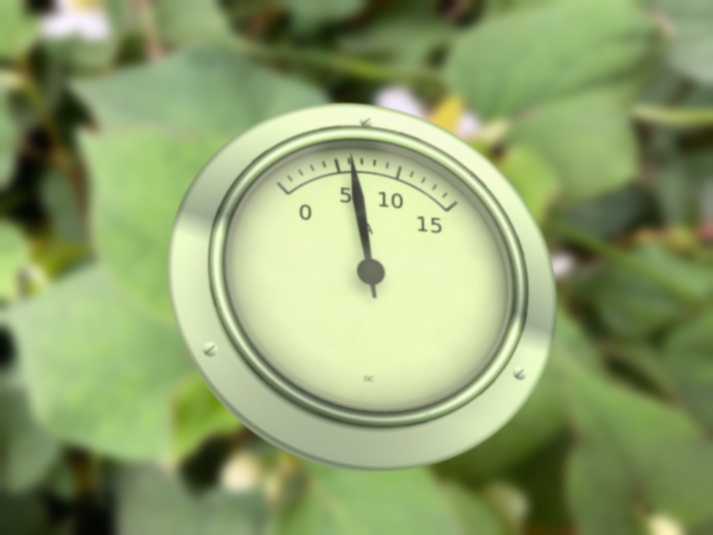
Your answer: 6 A
